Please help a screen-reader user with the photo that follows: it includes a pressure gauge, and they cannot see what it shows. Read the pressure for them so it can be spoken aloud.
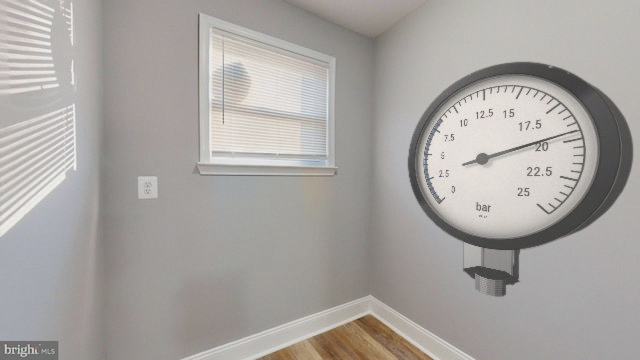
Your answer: 19.5 bar
